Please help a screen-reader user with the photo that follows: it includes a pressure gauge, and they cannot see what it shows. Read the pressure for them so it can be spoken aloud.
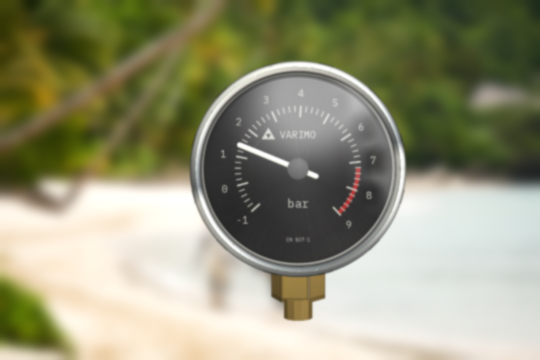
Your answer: 1.4 bar
